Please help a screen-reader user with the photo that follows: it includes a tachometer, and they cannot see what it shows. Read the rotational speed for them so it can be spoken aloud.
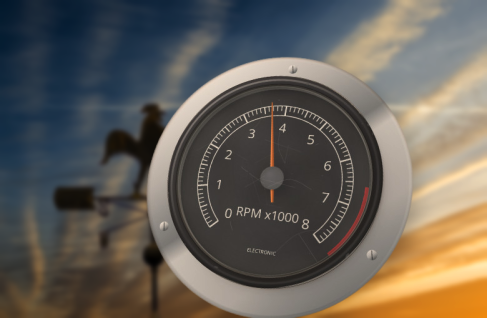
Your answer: 3700 rpm
